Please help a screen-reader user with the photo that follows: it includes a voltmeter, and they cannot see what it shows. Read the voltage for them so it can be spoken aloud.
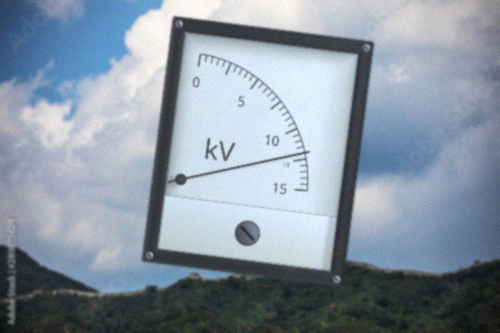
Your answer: 12 kV
